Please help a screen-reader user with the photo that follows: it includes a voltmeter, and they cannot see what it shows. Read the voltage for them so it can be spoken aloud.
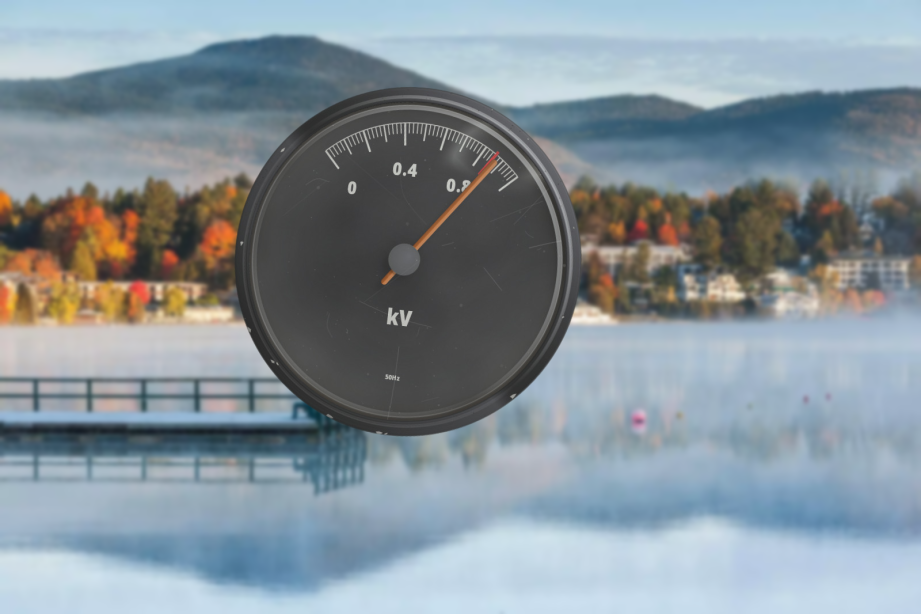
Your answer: 0.88 kV
